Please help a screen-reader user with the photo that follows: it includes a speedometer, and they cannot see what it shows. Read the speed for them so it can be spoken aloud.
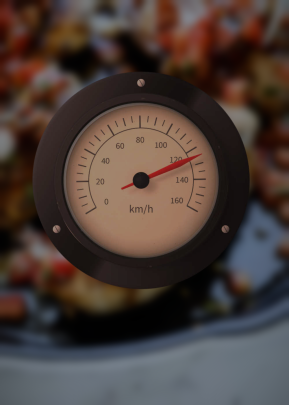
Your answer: 125 km/h
